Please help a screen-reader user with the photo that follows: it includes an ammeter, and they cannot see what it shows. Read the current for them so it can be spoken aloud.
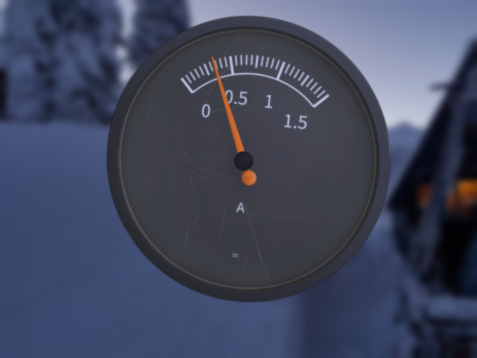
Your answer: 0.35 A
